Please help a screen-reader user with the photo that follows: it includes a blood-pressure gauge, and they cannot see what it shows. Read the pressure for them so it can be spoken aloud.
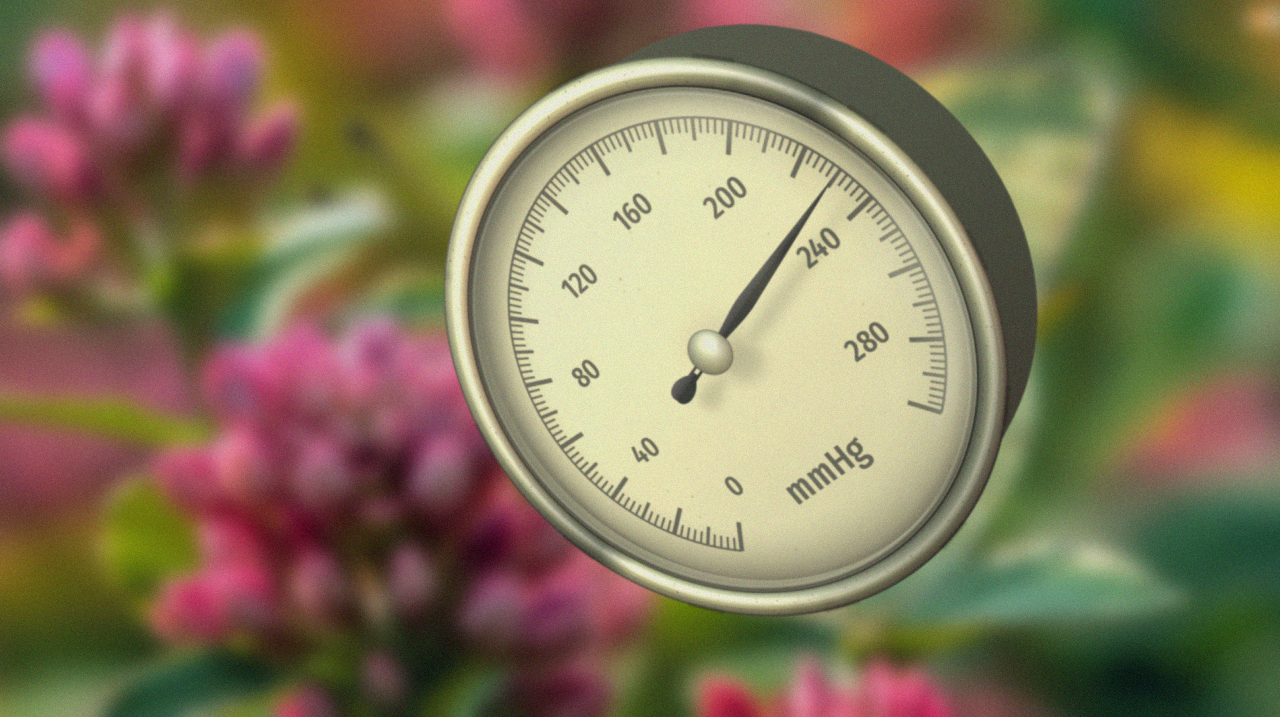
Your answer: 230 mmHg
